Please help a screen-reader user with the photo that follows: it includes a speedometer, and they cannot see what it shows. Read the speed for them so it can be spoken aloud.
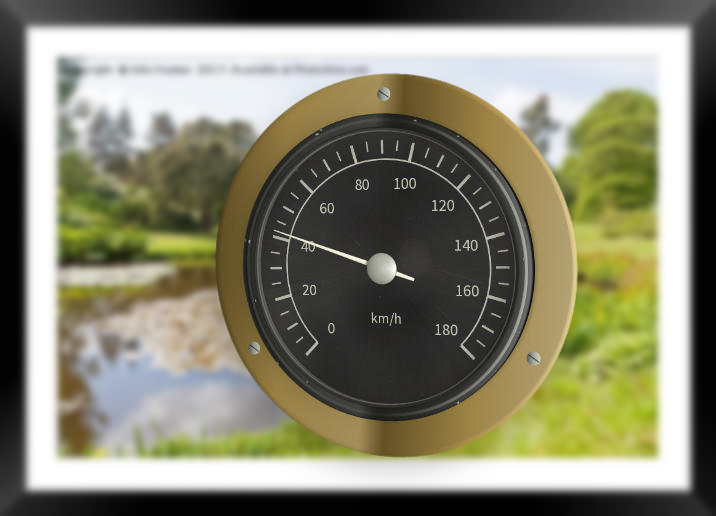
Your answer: 42.5 km/h
